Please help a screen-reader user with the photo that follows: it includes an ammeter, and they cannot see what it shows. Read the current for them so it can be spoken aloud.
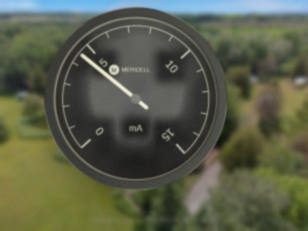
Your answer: 4.5 mA
